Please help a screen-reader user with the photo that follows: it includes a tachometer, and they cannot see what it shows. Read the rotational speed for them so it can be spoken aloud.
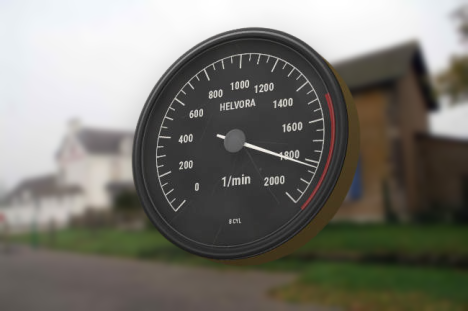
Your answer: 1825 rpm
